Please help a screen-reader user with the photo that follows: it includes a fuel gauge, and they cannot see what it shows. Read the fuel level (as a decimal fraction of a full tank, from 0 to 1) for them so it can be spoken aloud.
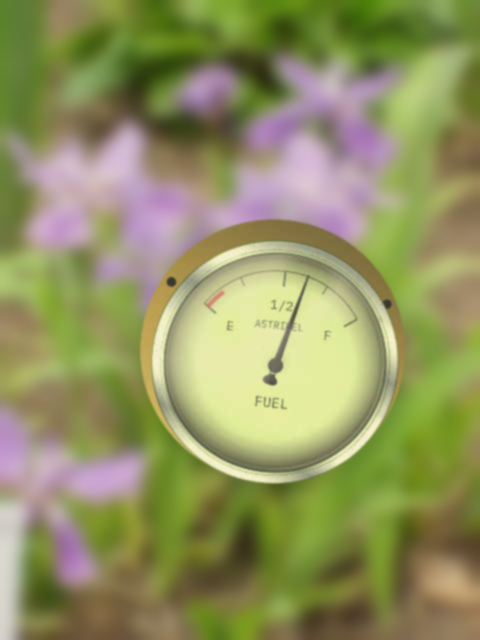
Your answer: 0.625
